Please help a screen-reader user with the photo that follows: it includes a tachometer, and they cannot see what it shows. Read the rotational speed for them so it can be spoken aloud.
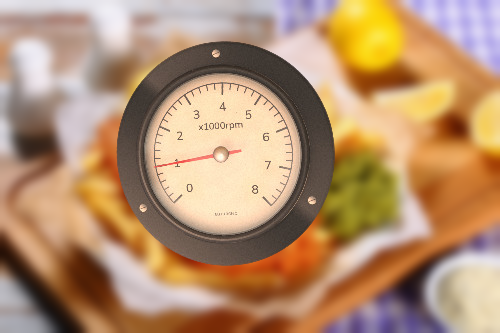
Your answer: 1000 rpm
